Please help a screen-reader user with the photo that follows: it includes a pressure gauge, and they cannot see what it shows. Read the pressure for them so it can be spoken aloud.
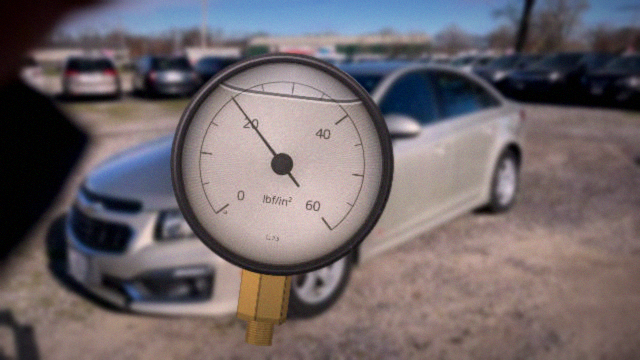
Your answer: 20 psi
